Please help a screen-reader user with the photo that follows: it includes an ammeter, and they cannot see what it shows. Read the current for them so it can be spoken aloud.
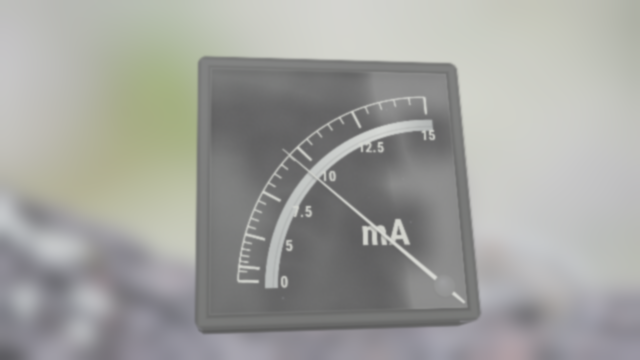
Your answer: 9.5 mA
